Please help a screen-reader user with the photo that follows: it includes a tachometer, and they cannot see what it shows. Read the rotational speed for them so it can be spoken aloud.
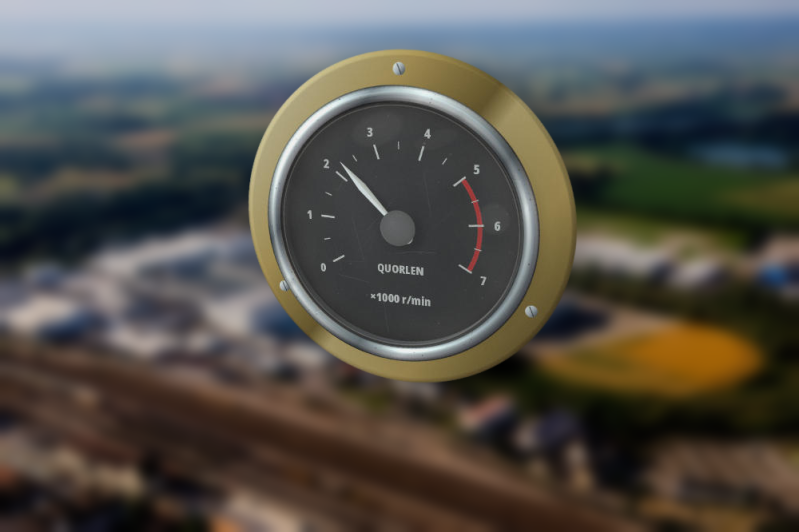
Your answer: 2250 rpm
